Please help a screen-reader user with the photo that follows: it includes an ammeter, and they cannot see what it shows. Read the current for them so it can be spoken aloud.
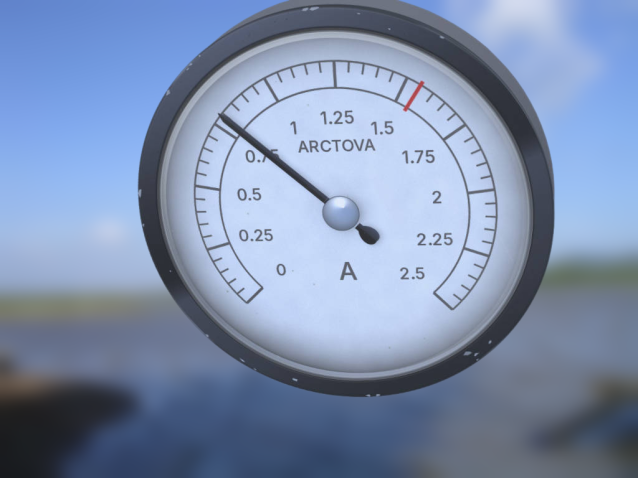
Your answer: 0.8 A
